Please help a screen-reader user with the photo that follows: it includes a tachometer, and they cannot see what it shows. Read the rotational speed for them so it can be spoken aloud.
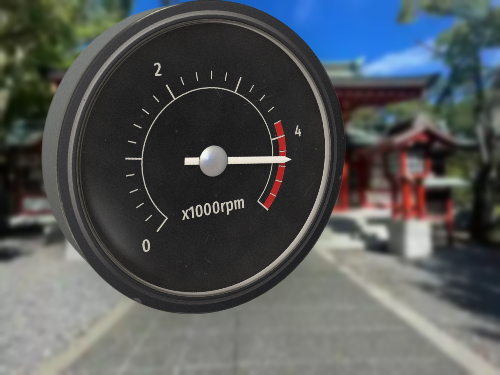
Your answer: 4300 rpm
